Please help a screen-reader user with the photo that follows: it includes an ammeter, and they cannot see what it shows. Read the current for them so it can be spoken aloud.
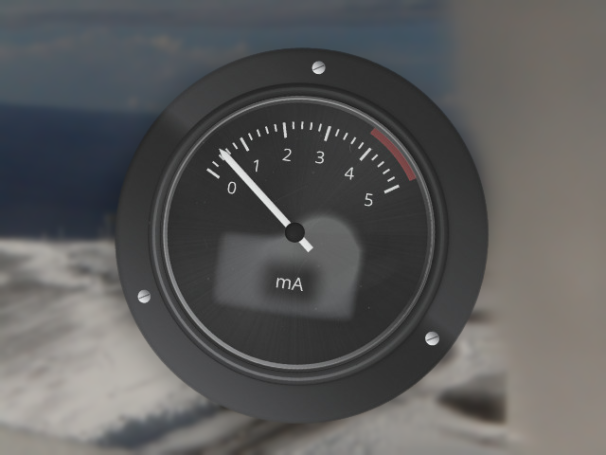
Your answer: 0.5 mA
